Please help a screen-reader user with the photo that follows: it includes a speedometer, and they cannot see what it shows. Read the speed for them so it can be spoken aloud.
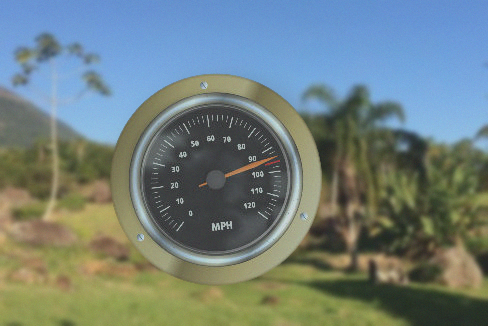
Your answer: 94 mph
